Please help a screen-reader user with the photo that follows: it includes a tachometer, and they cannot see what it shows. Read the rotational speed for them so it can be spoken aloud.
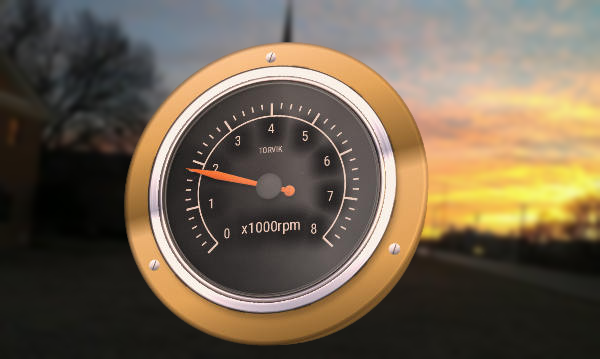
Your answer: 1800 rpm
